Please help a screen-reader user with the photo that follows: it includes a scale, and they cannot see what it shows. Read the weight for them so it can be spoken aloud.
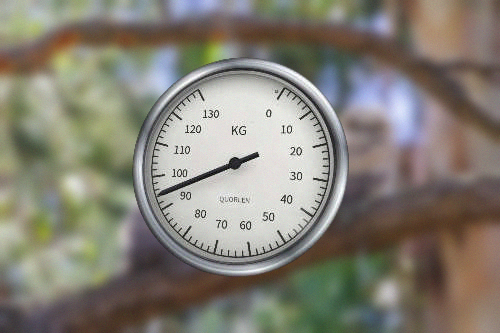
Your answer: 94 kg
